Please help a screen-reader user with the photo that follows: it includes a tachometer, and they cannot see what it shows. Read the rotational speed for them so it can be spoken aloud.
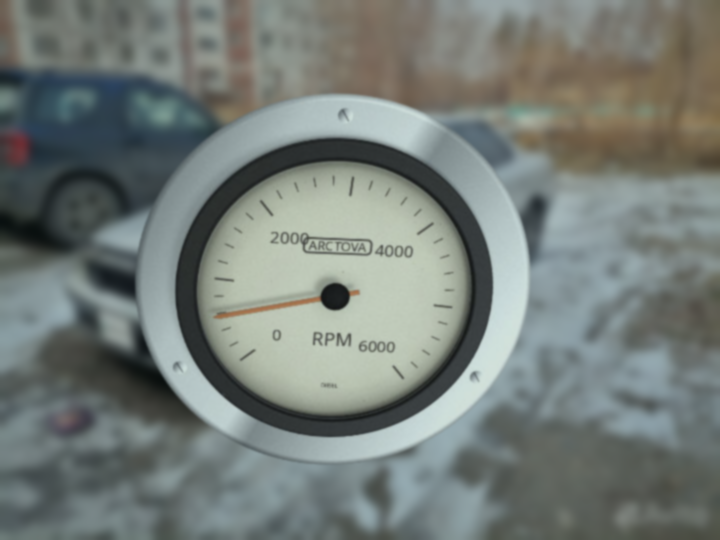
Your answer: 600 rpm
